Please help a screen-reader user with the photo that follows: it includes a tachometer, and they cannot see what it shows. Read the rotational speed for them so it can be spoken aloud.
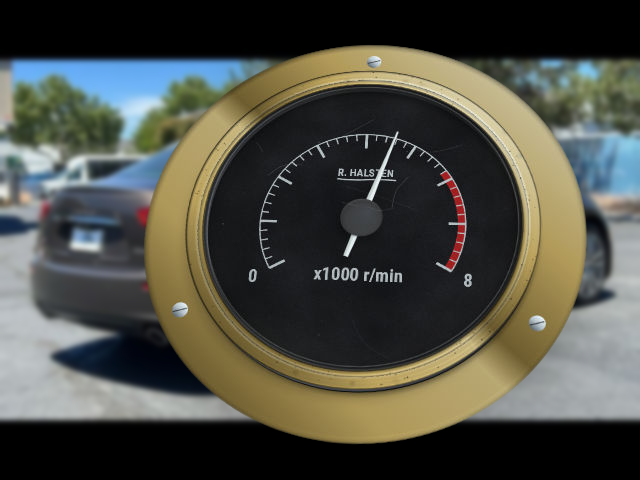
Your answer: 4600 rpm
